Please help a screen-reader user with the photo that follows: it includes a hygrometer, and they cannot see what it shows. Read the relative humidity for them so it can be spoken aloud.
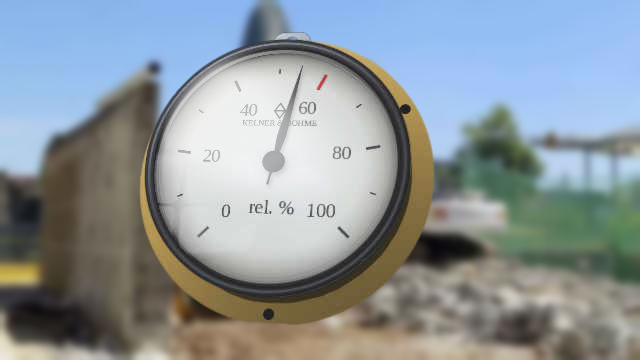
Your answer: 55 %
